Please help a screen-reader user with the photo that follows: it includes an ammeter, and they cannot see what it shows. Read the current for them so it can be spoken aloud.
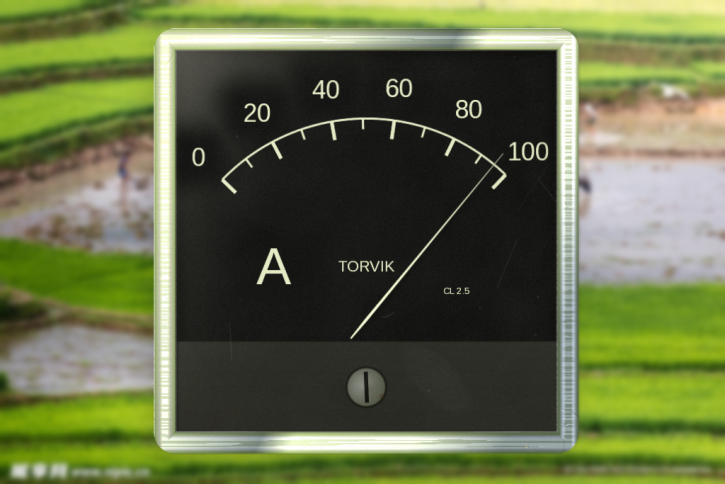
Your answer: 95 A
